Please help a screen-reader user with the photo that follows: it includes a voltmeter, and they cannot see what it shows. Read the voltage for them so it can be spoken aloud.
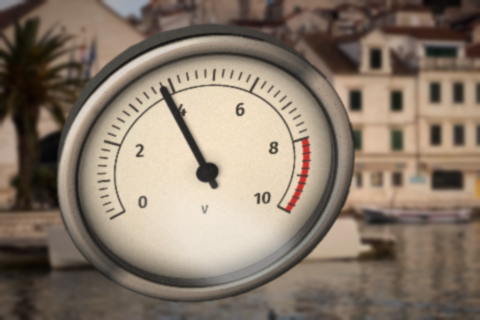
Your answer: 3.8 V
